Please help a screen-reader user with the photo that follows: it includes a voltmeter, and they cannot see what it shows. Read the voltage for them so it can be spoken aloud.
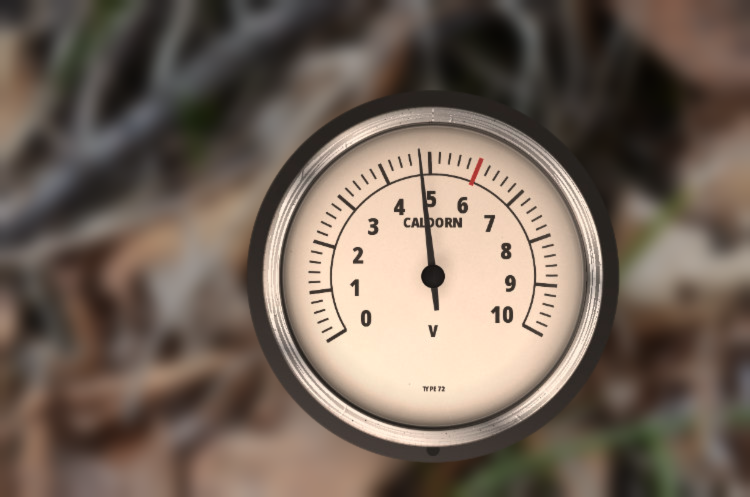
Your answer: 4.8 V
